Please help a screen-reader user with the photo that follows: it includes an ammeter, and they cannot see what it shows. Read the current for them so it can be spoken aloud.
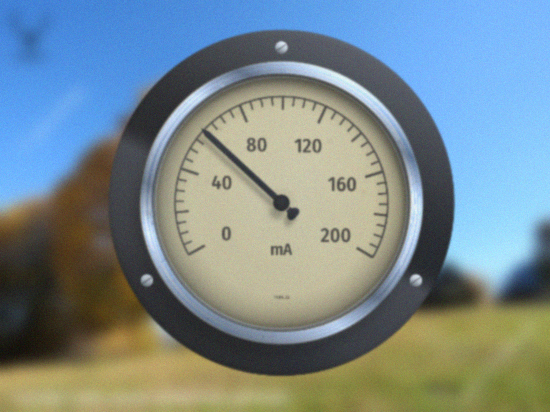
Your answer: 60 mA
